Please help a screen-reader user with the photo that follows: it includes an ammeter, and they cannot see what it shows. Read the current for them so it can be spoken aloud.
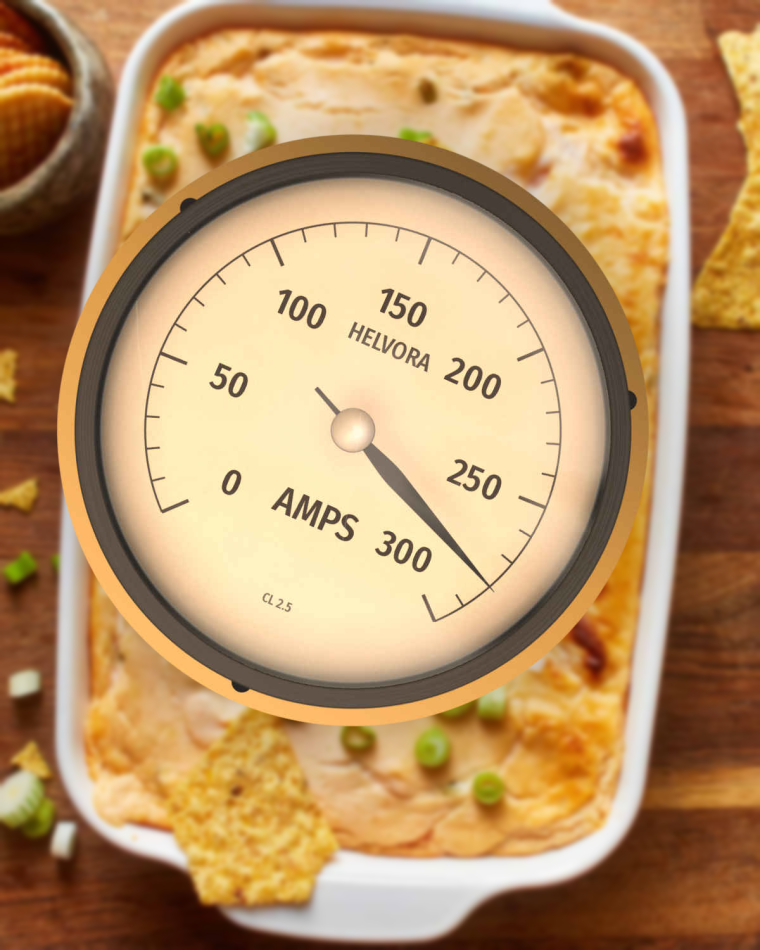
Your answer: 280 A
